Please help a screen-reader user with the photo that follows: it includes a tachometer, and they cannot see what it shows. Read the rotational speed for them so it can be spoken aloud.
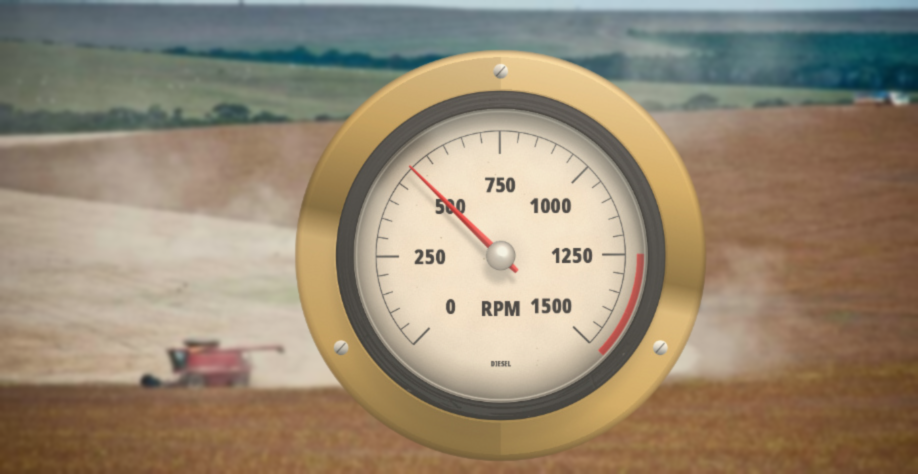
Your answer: 500 rpm
